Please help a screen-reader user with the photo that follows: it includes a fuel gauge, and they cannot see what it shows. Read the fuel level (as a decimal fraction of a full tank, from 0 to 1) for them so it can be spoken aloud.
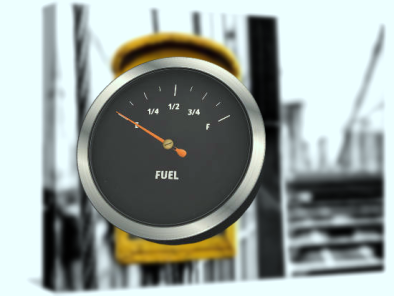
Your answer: 0
